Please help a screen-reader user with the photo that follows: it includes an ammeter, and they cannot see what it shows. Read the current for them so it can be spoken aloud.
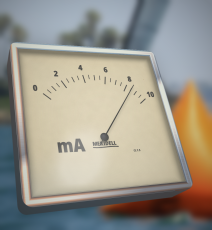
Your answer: 8.5 mA
